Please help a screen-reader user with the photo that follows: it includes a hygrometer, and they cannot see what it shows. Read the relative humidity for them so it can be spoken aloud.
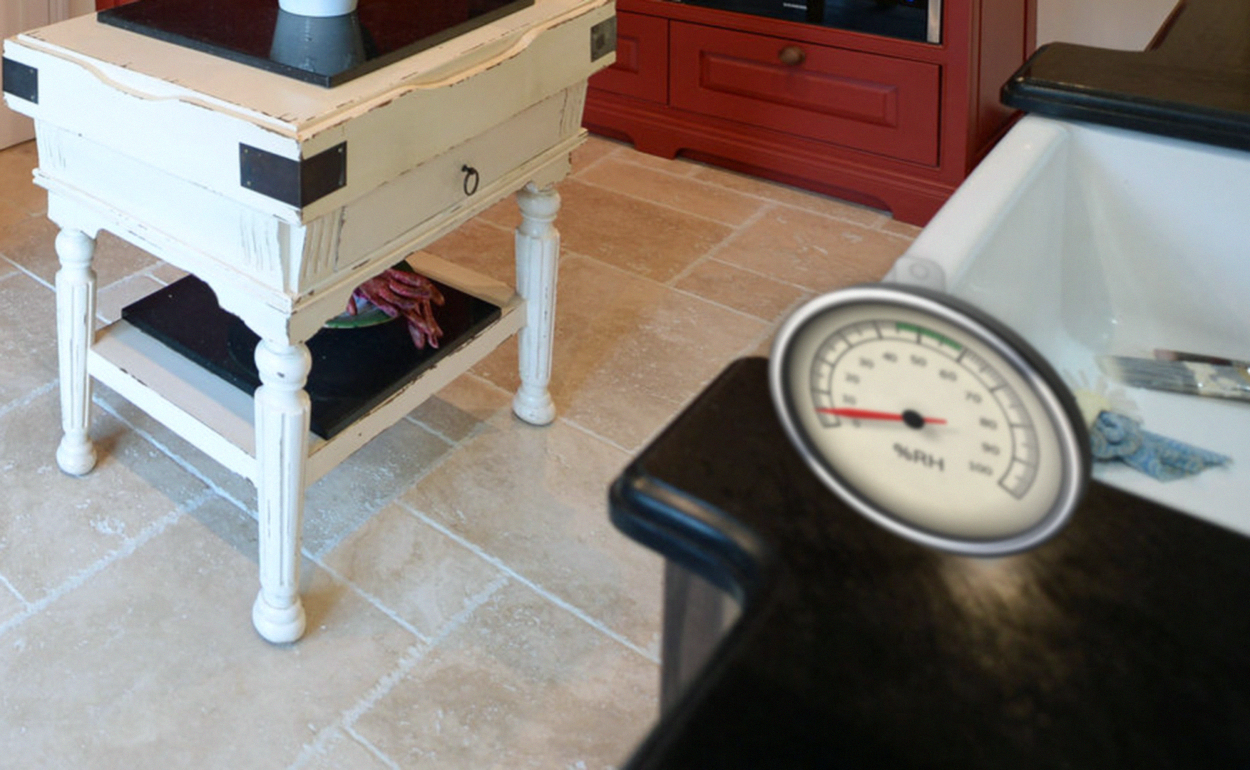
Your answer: 5 %
